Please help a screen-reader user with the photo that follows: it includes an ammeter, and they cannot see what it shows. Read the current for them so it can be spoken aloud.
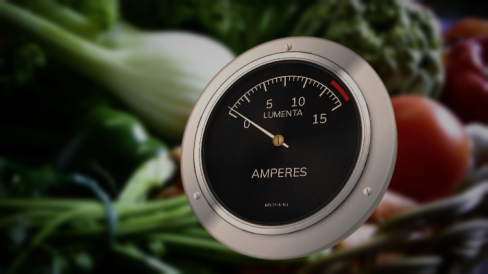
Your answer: 0.5 A
